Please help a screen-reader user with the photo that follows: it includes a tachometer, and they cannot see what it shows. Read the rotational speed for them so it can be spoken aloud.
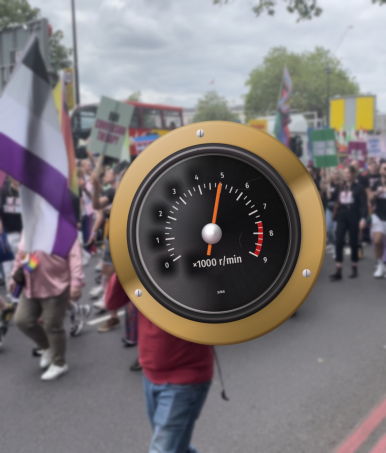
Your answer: 5000 rpm
